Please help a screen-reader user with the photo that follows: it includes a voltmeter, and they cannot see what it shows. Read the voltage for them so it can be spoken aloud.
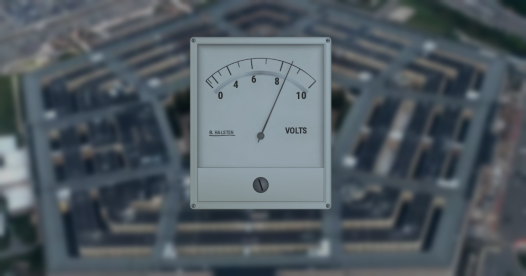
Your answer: 8.5 V
